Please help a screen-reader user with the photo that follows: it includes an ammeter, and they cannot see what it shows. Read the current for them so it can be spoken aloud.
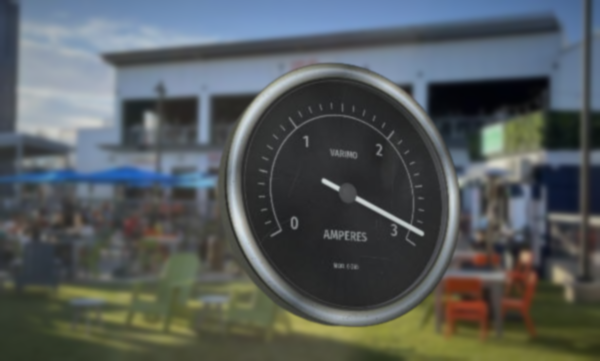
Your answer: 2.9 A
